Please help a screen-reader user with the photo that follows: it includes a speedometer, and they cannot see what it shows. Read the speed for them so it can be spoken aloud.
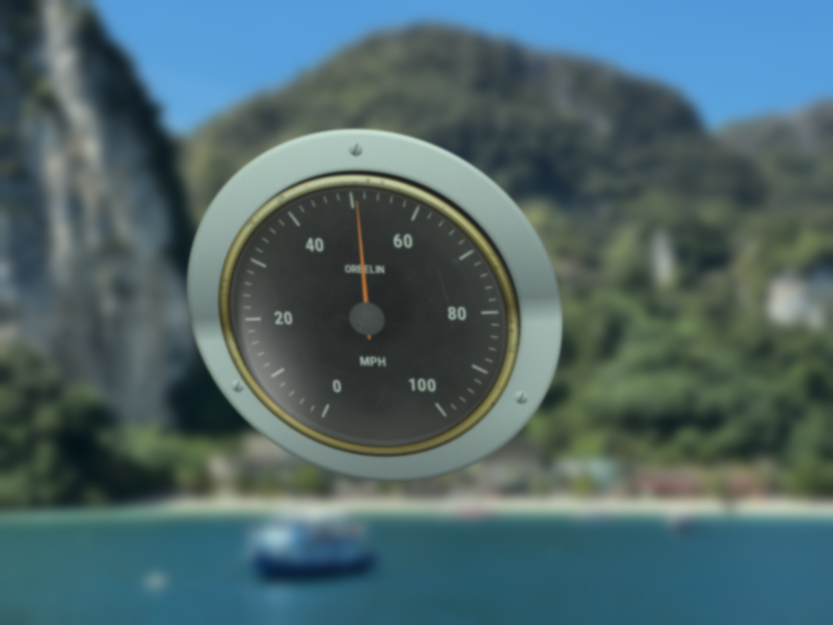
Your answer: 51 mph
